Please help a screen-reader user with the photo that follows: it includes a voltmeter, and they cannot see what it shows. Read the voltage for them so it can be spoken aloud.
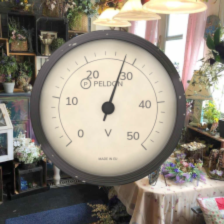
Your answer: 28 V
